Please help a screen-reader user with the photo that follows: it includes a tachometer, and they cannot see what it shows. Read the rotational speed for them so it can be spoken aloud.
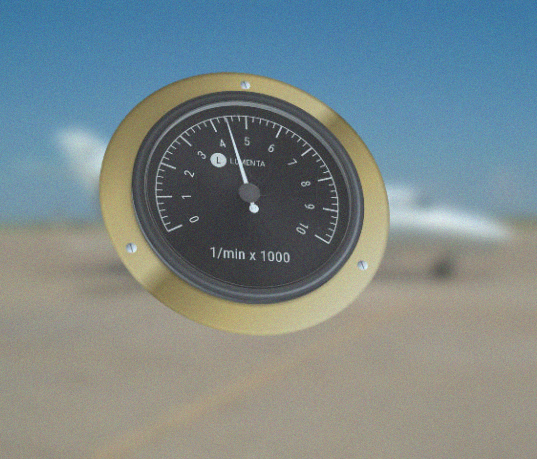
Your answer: 4400 rpm
